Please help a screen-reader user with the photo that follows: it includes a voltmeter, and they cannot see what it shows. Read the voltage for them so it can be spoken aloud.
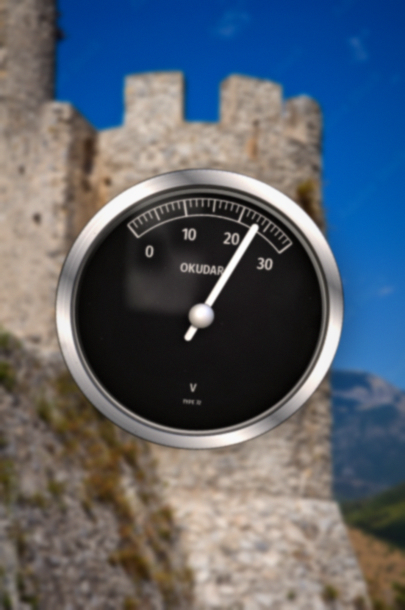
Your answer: 23 V
